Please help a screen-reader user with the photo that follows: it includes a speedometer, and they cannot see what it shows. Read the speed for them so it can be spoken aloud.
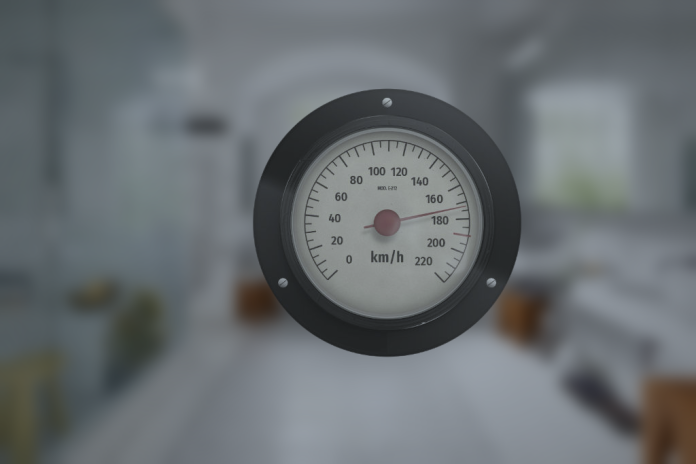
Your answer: 172.5 km/h
